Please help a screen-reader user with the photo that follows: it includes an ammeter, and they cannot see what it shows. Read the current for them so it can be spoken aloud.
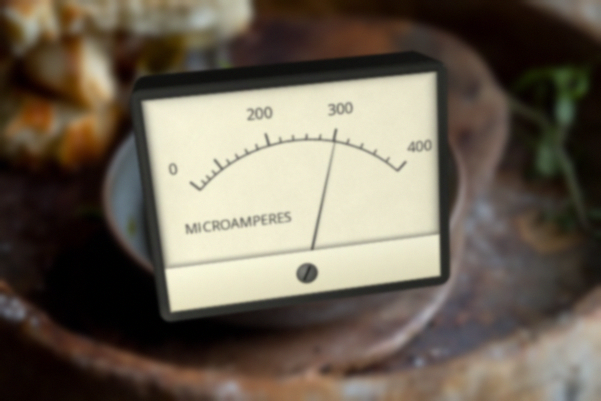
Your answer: 300 µA
